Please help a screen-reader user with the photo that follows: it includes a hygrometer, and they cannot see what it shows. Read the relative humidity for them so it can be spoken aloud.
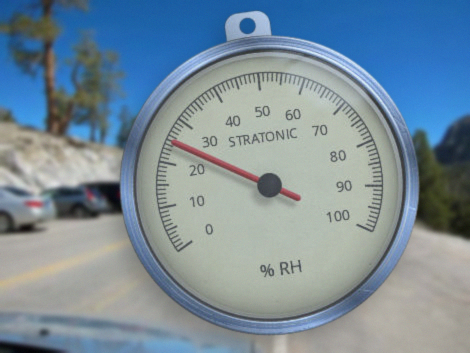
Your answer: 25 %
